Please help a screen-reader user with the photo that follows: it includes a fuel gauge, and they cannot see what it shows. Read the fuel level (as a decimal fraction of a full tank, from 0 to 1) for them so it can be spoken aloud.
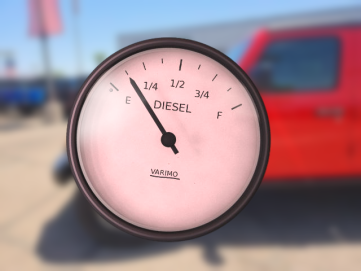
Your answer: 0.125
